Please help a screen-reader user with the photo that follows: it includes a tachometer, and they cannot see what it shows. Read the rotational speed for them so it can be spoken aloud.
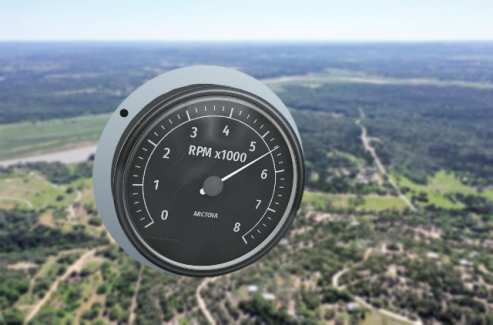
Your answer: 5400 rpm
